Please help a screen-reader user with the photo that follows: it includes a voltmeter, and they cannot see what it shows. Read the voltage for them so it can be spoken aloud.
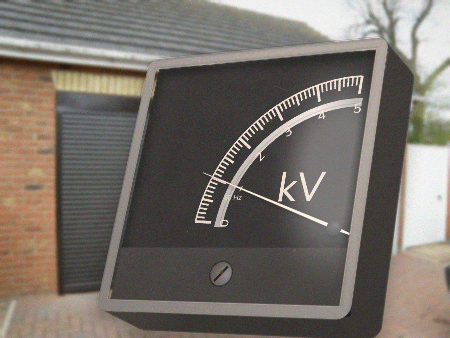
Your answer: 1 kV
